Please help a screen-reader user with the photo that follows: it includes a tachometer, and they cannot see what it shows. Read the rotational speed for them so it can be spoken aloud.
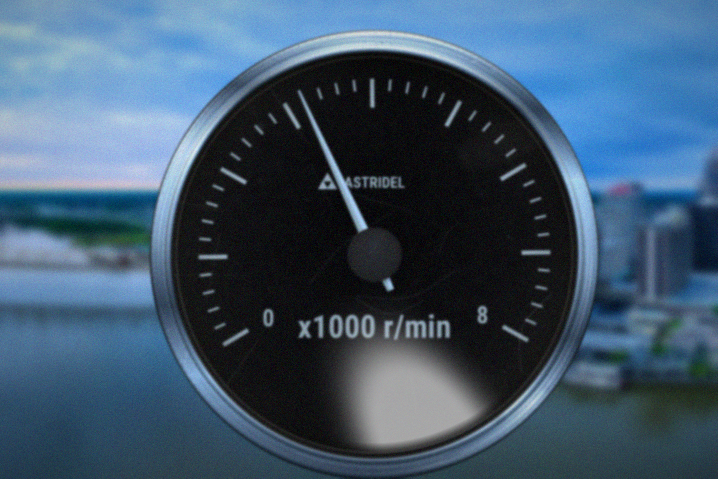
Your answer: 3200 rpm
